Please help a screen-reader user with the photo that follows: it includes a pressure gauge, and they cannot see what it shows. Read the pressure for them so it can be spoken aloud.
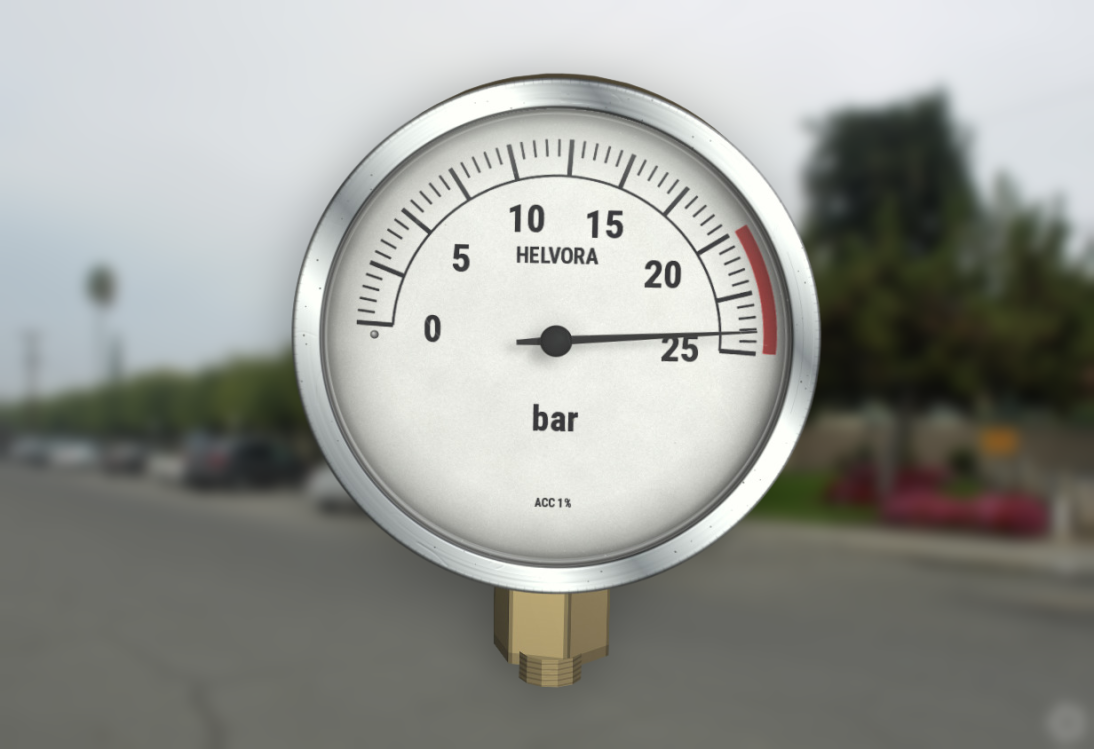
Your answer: 24 bar
